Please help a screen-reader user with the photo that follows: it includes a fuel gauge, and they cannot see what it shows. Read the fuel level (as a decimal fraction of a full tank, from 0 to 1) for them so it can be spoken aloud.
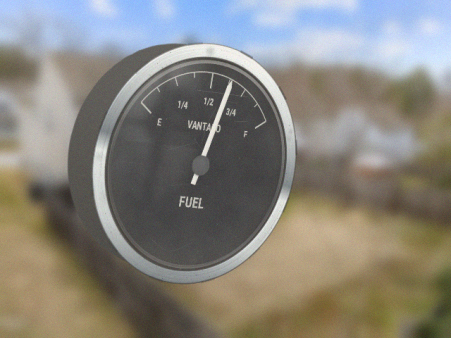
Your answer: 0.625
